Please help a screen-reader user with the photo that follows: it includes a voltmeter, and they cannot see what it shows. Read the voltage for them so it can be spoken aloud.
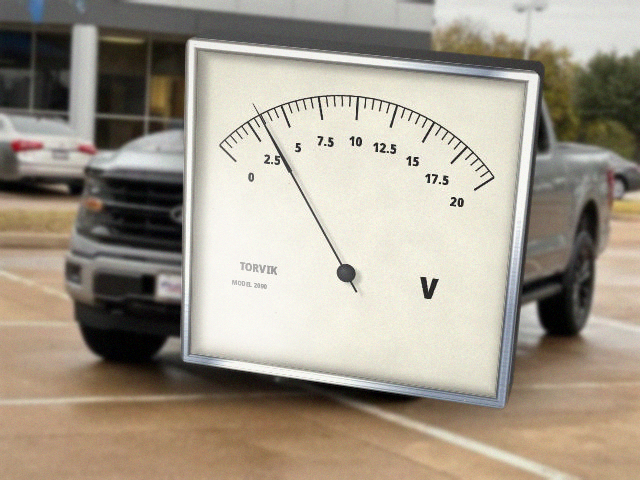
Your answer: 3.5 V
